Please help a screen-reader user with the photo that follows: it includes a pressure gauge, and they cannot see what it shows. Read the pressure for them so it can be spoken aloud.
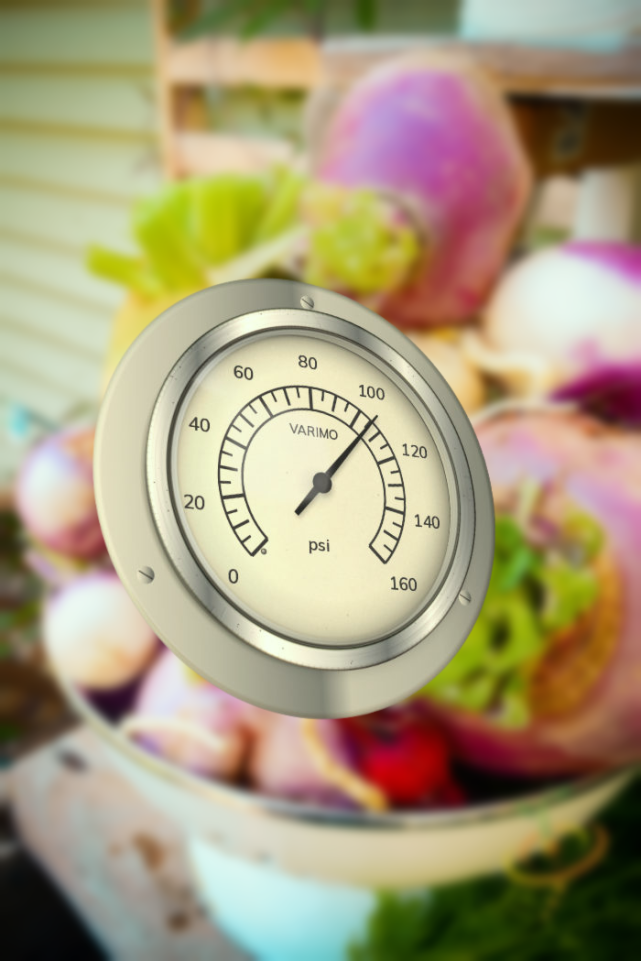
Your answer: 105 psi
